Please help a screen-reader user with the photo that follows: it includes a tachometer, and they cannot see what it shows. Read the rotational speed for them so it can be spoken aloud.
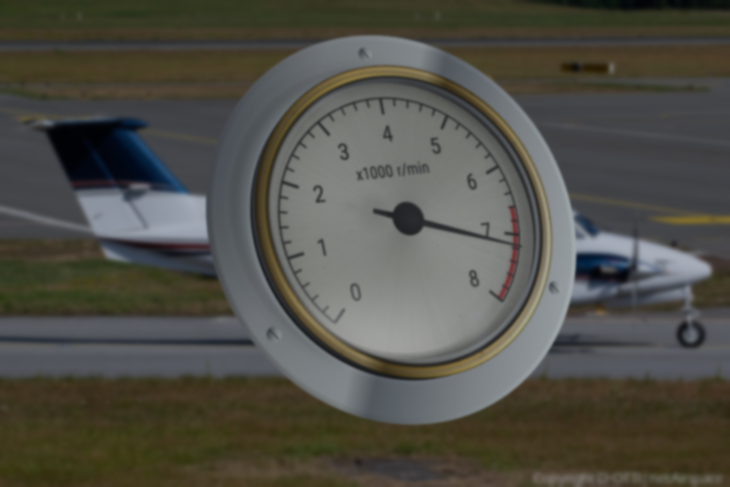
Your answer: 7200 rpm
